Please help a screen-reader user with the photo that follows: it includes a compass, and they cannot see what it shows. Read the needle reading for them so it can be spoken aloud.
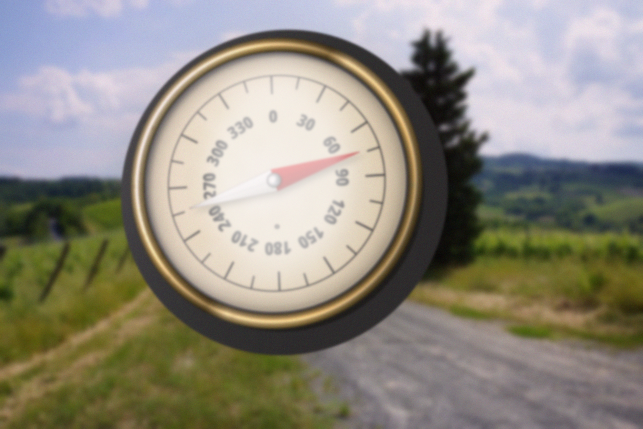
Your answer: 75 °
